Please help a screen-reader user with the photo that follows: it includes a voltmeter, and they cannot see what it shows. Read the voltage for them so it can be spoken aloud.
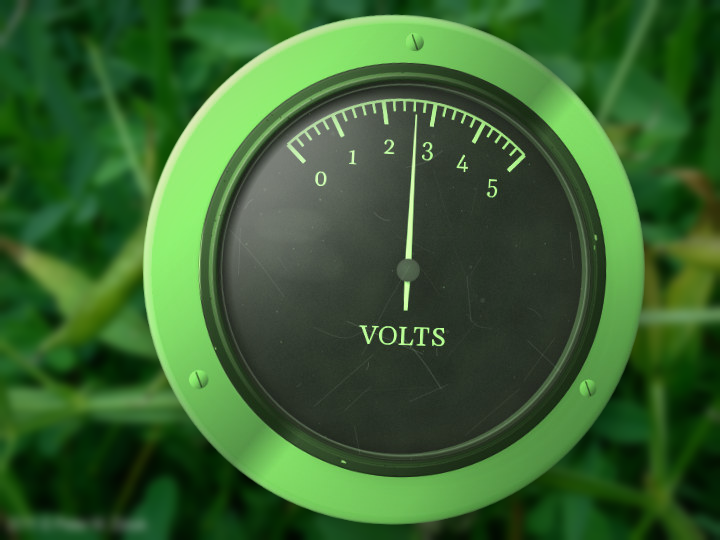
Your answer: 2.6 V
